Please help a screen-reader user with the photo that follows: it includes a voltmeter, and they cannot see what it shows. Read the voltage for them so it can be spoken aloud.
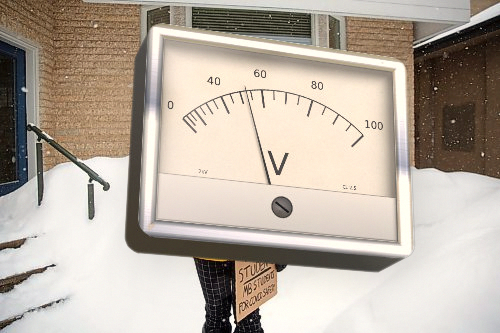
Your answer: 52.5 V
